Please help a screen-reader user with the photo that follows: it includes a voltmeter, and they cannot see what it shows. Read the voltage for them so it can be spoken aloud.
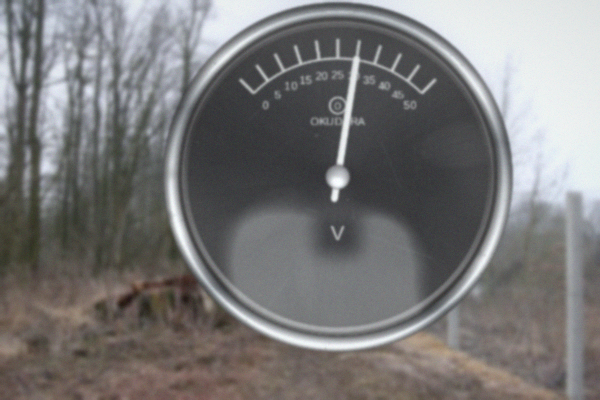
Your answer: 30 V
